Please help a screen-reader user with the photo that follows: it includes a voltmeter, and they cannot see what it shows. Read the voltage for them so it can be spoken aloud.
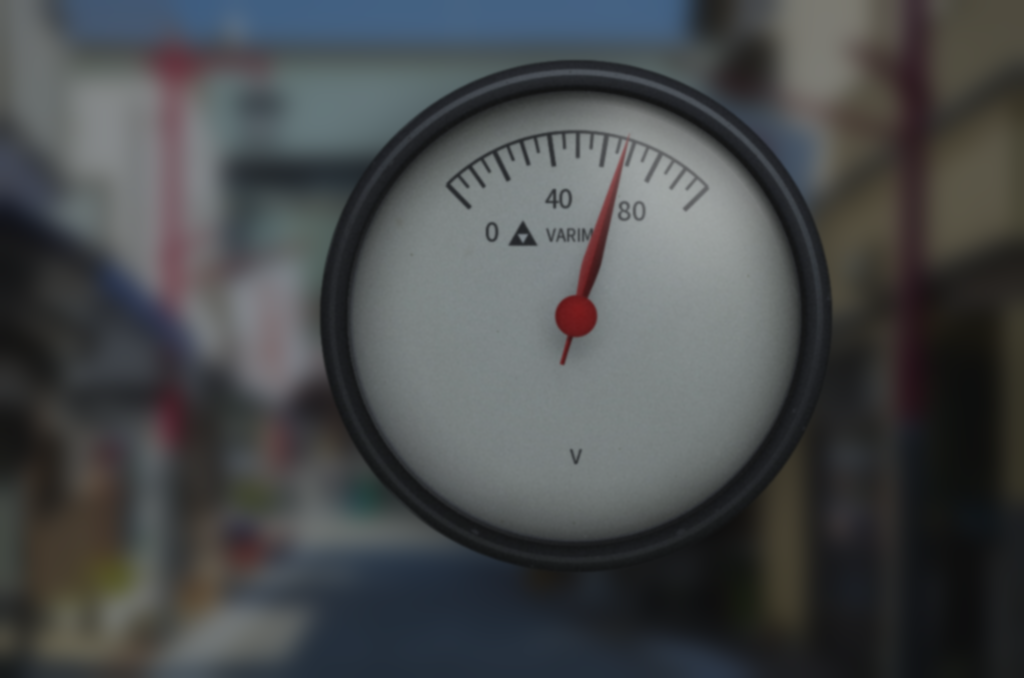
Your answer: 67.5 V
